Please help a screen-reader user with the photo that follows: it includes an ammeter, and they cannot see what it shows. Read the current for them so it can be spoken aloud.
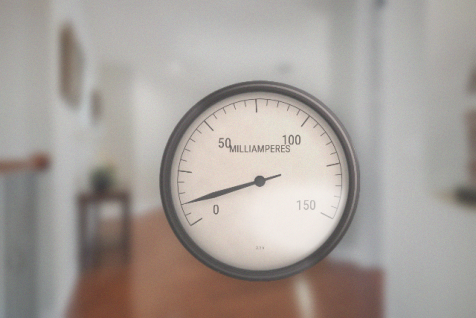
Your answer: 10 mA
